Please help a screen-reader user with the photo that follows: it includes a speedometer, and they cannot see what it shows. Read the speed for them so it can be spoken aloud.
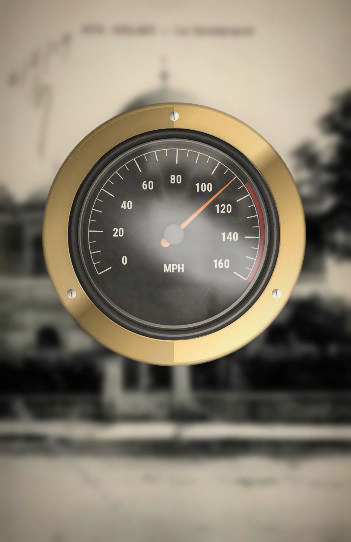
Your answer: 110 mph
